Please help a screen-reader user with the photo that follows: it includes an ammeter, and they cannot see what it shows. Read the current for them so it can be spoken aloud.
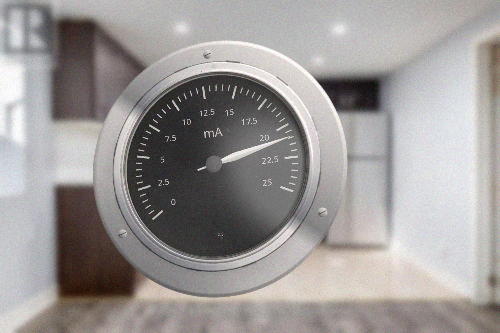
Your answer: 21 mA
